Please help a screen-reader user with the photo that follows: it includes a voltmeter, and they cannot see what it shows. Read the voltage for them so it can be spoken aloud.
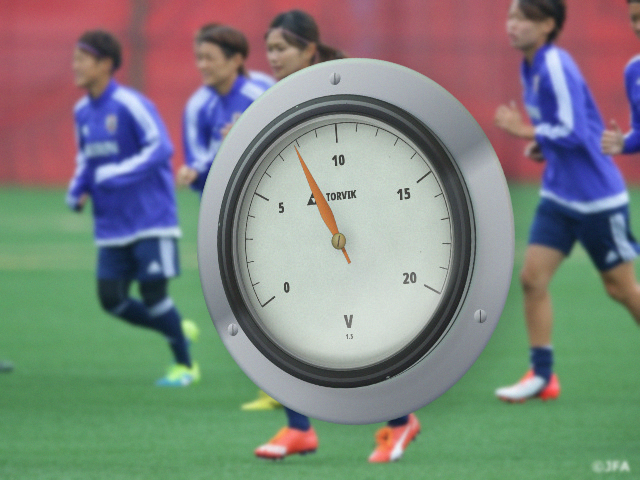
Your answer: 8 V
